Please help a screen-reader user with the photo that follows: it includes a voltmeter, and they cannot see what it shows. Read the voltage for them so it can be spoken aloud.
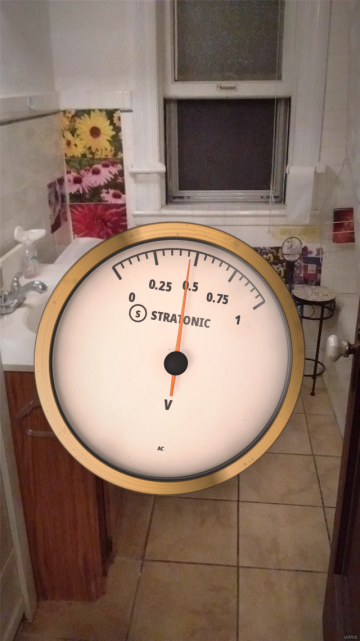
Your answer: 0.45 V
